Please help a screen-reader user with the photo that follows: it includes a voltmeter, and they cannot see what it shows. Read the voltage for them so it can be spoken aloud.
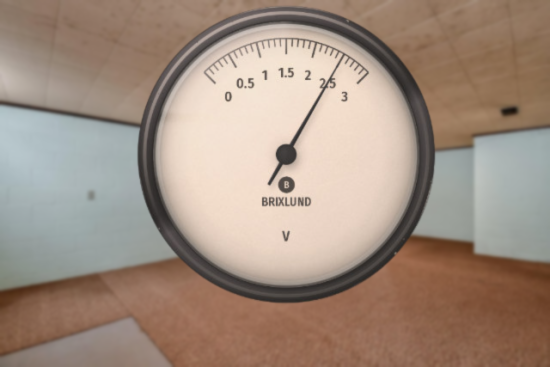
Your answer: 2.5 V
